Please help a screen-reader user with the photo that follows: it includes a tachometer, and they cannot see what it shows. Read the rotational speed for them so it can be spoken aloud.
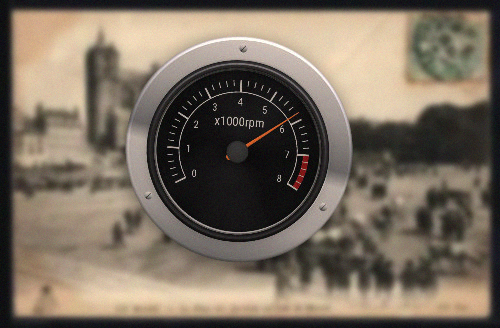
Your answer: 5800 rpm
